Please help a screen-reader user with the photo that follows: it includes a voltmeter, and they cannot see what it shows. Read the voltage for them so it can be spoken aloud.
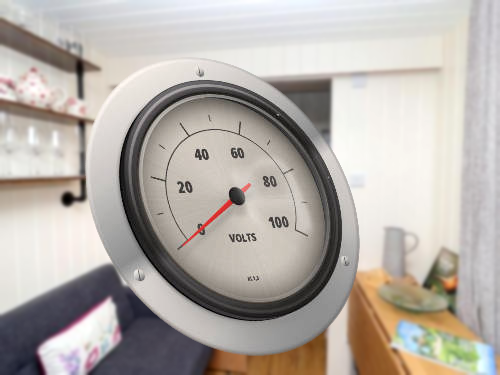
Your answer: 0 V
